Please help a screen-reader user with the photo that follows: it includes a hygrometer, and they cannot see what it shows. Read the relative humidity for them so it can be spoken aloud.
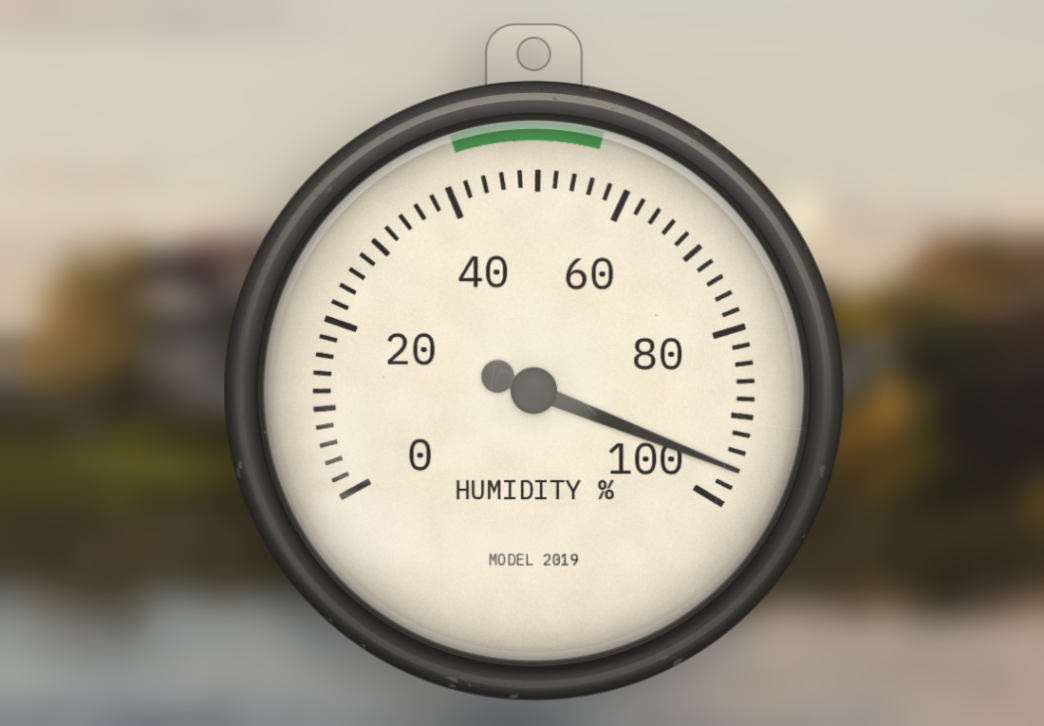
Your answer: 96 %
